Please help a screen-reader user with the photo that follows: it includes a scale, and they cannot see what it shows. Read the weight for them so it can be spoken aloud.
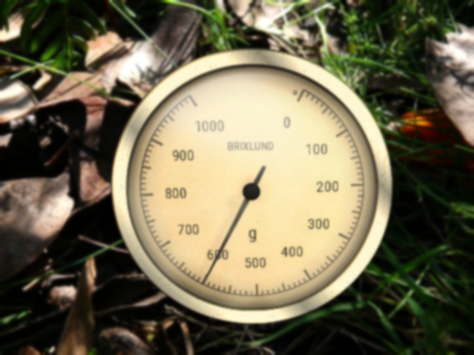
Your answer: 600 g
